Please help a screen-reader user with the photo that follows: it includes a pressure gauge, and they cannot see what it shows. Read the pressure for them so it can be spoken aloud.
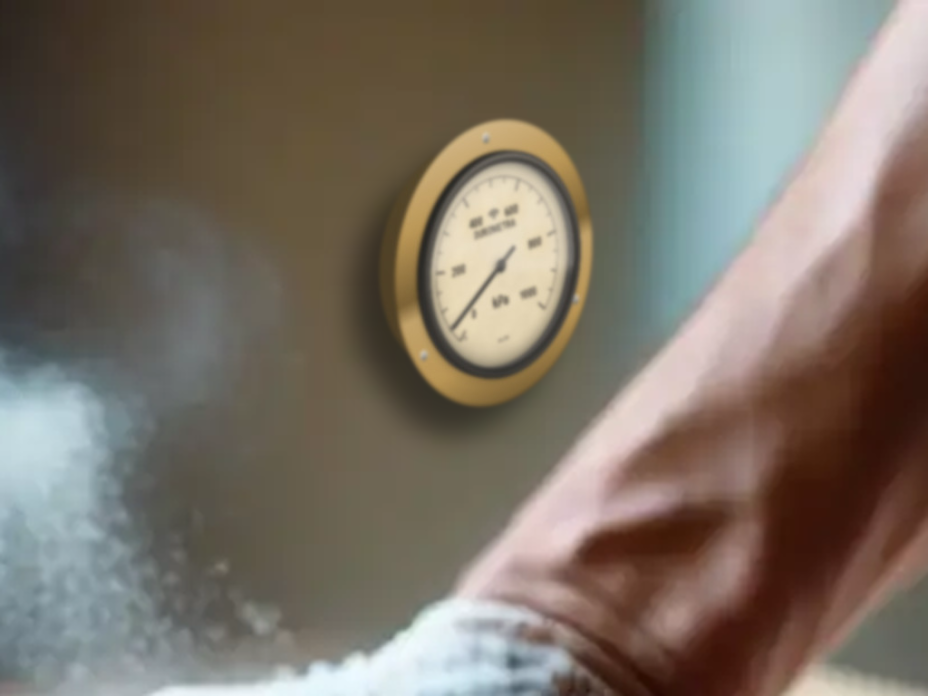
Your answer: 50 kPa
